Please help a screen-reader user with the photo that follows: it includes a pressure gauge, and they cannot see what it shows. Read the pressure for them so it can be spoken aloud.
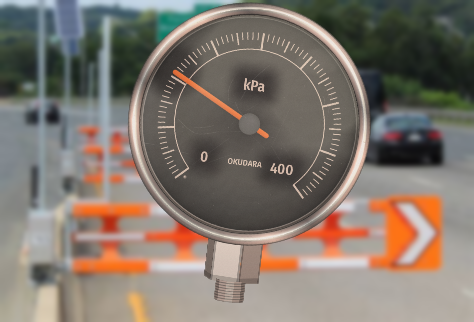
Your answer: 105 kPa
